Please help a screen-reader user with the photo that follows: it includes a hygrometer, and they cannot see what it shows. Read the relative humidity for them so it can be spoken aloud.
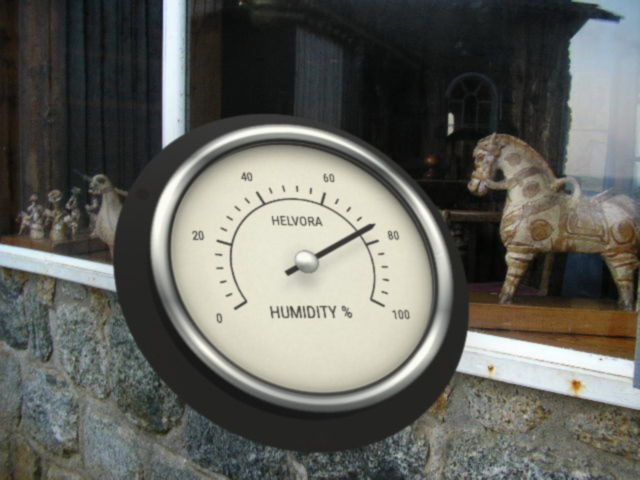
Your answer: 76 %
